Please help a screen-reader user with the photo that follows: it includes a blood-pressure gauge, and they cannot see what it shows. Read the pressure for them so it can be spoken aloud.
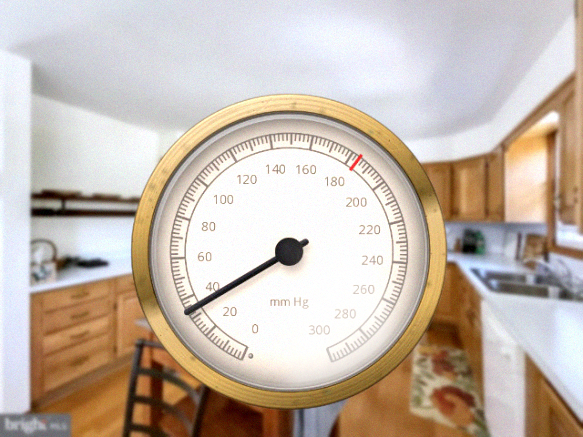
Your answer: 34 mmHg
